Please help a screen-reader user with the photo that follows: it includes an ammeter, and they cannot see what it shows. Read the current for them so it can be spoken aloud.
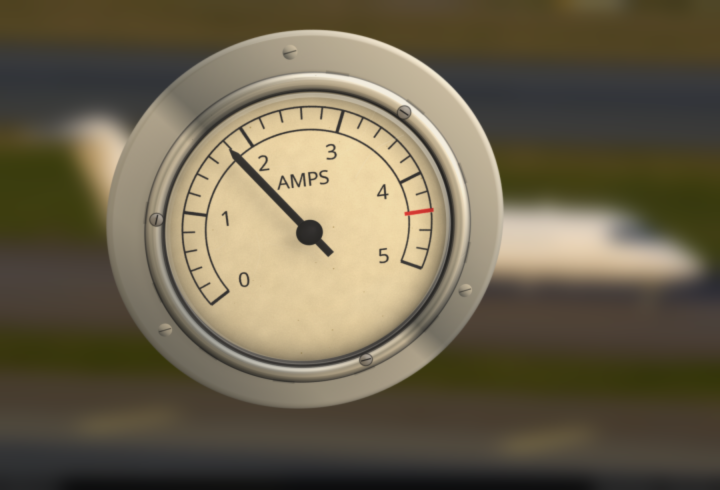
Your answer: 1.8 A
